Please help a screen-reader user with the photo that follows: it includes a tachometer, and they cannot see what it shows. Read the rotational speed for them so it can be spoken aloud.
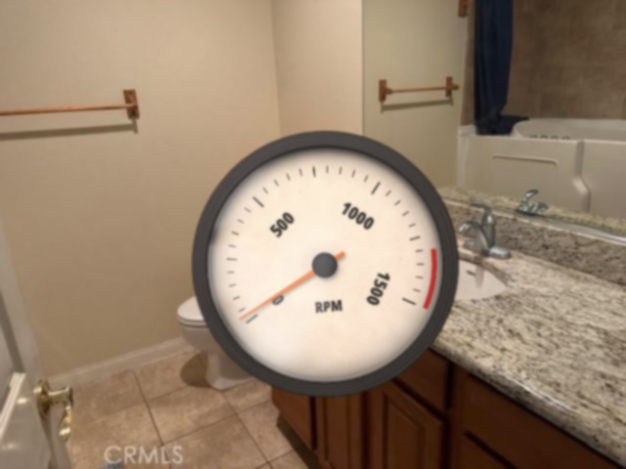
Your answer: 25 rpm
